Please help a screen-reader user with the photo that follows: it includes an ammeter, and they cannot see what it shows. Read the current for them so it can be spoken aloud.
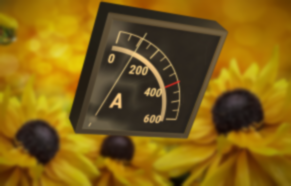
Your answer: 100 A
